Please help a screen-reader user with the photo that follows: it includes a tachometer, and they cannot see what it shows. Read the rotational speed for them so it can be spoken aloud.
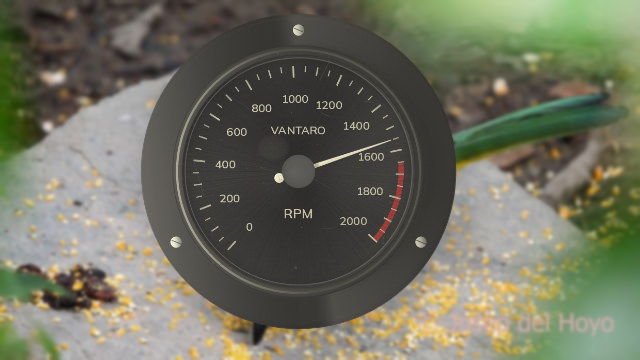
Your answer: 1550 rpm
